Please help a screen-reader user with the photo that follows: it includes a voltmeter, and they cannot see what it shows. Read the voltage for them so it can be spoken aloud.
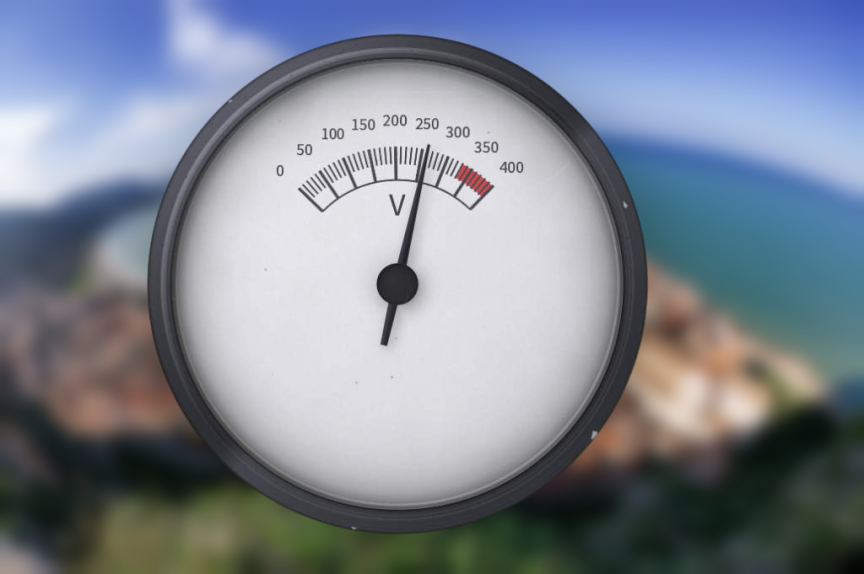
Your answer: 260 V
